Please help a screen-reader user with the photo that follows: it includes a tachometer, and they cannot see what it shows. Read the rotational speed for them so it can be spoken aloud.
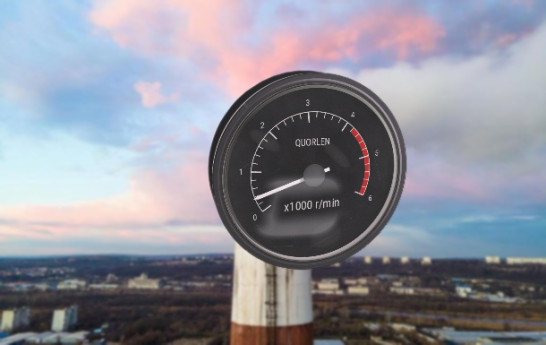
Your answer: 400 rpm
